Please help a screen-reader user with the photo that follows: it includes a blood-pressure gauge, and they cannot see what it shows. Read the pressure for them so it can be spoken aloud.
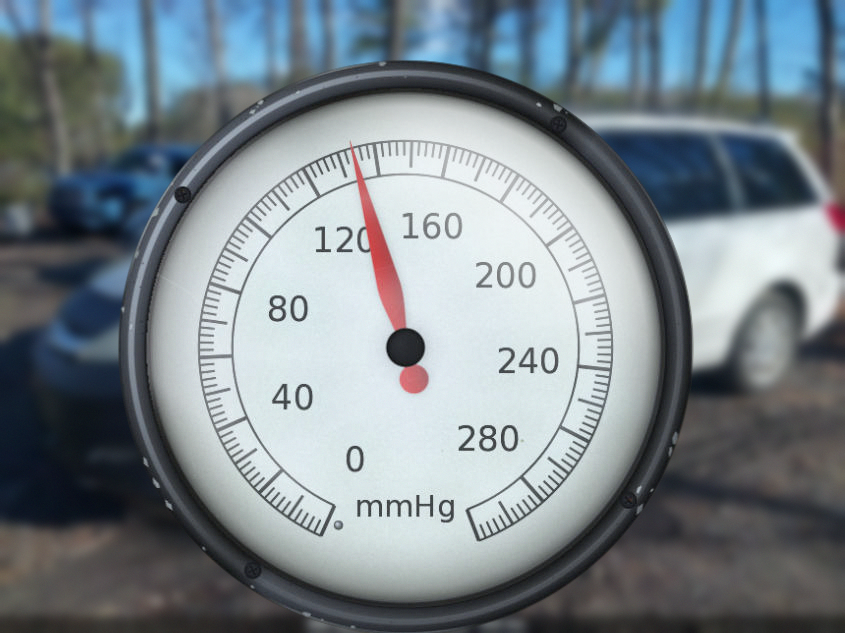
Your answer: 134 mmHg
